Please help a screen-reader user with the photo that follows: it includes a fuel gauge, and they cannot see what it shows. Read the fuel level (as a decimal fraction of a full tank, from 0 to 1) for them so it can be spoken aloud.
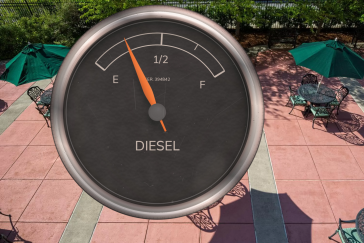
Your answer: 0.25
